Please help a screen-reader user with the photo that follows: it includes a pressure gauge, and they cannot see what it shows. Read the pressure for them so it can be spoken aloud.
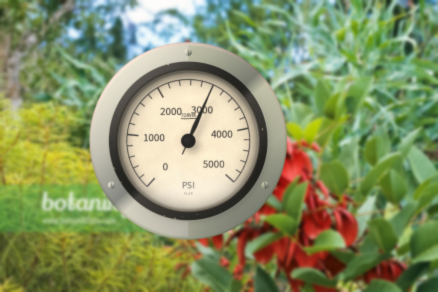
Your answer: 3000 psi
